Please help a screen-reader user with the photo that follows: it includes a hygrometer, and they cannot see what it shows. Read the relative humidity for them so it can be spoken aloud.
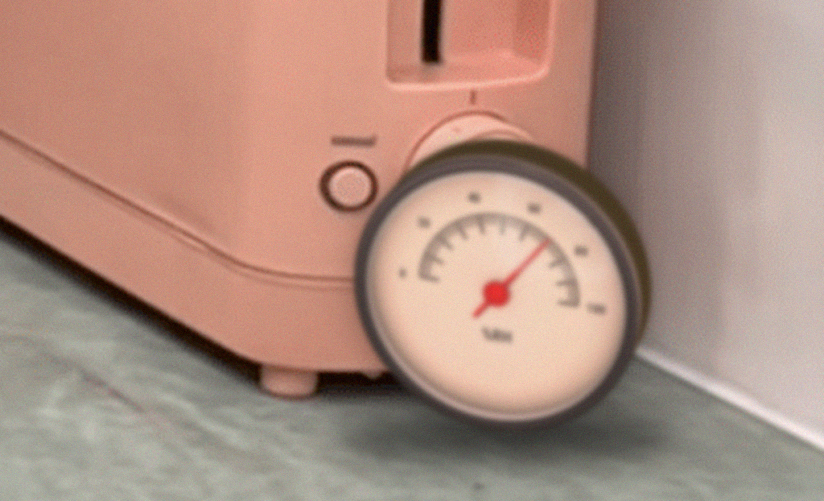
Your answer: 70 %
